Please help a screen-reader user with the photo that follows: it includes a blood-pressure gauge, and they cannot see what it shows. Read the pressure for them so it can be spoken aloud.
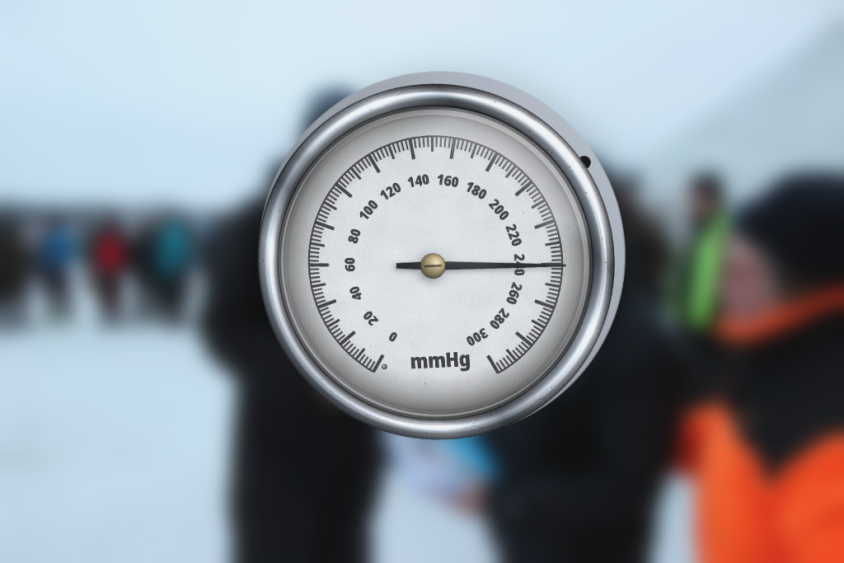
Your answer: 240 mmHg
